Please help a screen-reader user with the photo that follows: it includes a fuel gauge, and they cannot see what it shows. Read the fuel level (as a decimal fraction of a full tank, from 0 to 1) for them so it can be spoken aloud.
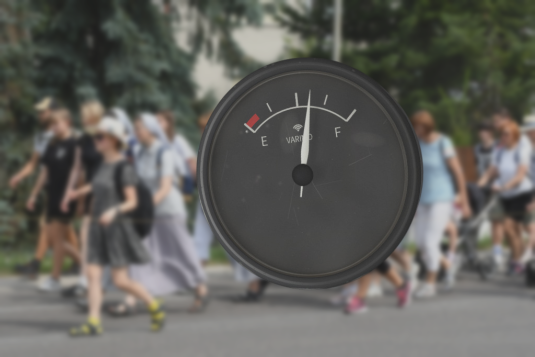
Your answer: 0.625
